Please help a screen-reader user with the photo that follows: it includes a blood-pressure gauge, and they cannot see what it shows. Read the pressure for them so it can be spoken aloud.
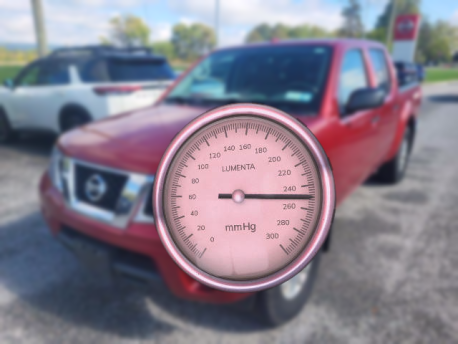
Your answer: 250 mmHg
